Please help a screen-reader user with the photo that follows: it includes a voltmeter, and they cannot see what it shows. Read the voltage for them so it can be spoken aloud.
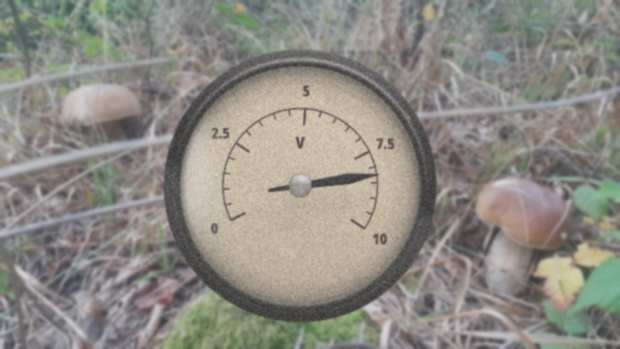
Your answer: 8.25 V
